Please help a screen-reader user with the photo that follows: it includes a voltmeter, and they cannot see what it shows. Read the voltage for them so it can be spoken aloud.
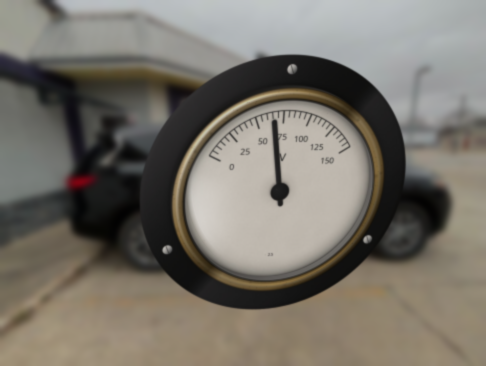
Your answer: 65 V
